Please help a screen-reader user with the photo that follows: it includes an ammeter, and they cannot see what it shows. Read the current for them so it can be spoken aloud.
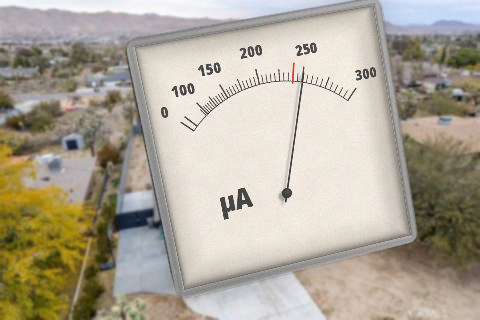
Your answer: 250 µA
